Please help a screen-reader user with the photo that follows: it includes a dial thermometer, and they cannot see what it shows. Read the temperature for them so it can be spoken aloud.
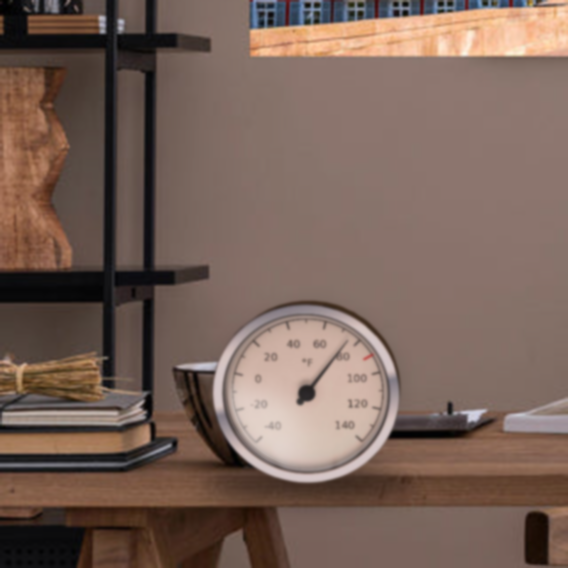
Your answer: 75 °F
